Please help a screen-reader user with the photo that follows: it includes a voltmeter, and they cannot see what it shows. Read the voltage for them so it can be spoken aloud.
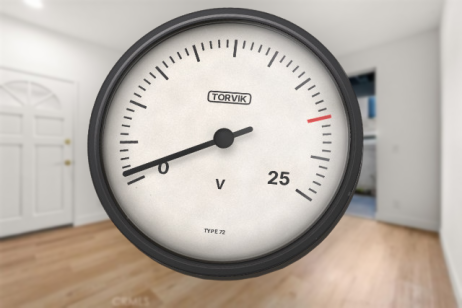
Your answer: 0.5 V
